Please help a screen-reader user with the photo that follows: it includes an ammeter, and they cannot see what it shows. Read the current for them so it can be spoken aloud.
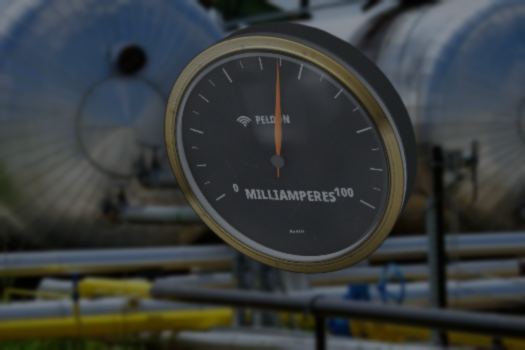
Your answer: 55 mA
